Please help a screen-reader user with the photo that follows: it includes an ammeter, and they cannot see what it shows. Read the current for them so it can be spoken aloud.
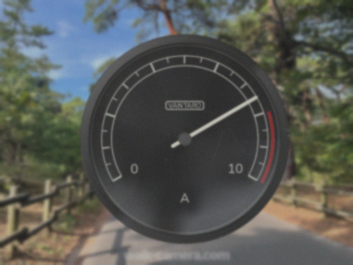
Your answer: 7.5 A
